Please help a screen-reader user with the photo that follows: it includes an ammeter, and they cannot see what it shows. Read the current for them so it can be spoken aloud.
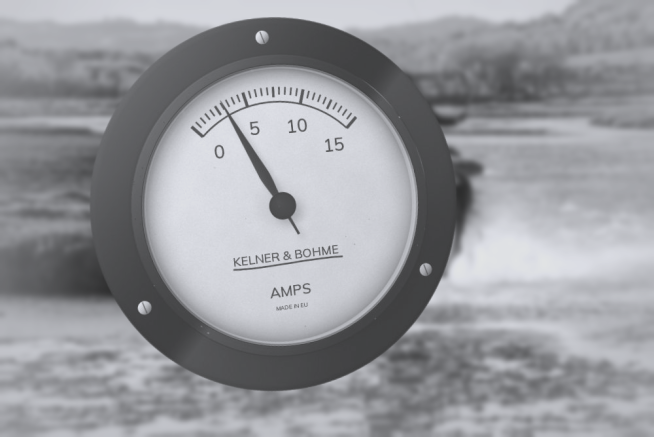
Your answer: 3 A
